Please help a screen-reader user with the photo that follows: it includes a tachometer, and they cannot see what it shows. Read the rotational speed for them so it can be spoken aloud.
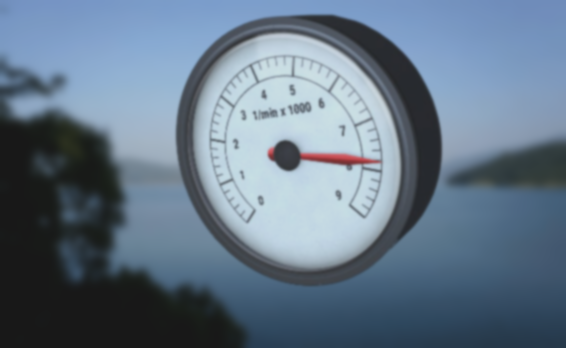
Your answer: 7800 rpm
